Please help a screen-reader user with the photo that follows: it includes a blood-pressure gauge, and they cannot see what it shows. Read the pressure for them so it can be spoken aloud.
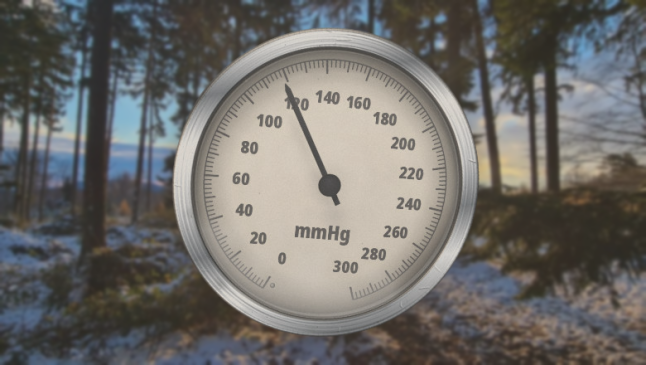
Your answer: 118 mmHg
